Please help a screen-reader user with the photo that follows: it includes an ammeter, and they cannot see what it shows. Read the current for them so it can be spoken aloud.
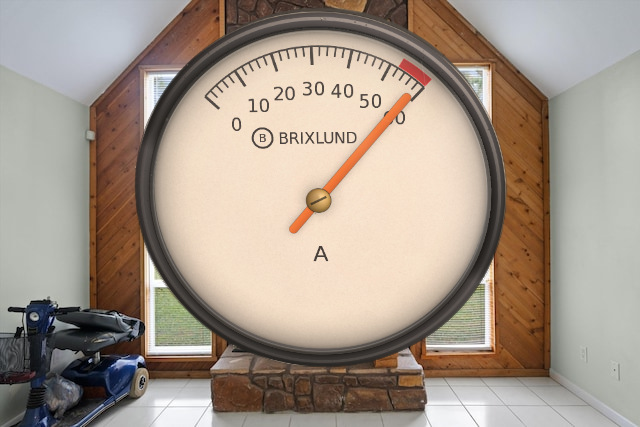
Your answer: 58 A
